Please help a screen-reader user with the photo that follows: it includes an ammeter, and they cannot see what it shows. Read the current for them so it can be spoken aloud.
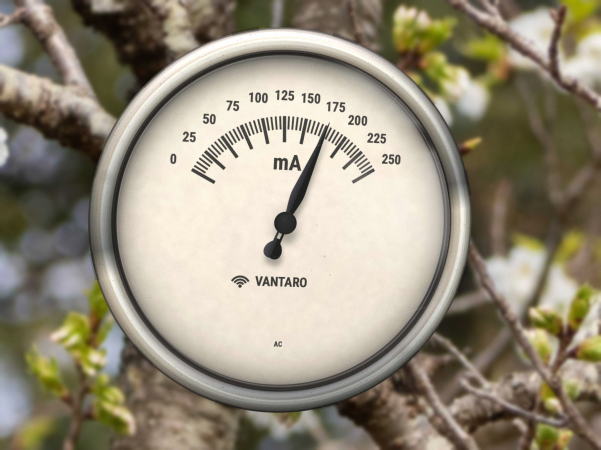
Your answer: 175 mA
